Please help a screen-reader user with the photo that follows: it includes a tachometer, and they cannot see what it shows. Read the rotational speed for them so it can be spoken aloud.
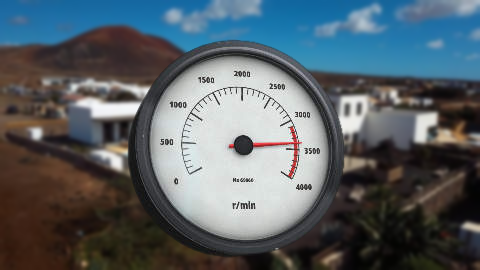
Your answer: 3400 rpm
